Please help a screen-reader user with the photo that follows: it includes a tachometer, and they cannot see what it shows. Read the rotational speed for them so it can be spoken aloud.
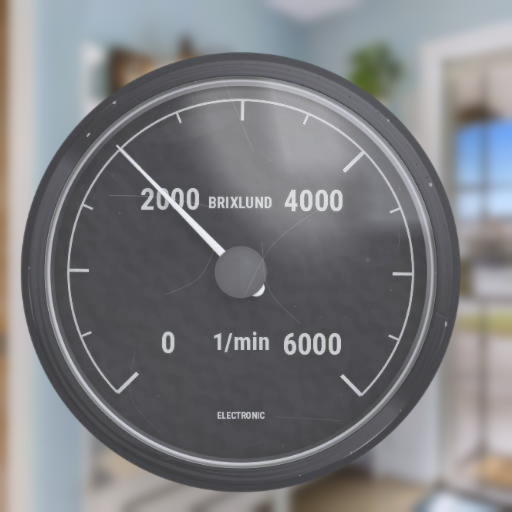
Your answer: 2000 rpm
